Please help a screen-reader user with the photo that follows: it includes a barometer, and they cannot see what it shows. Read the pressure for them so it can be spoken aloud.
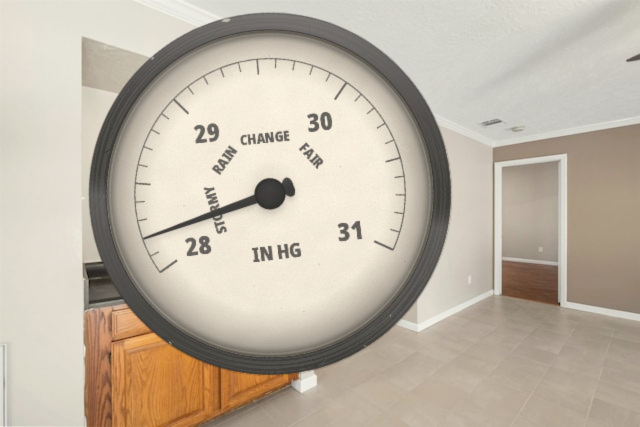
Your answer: 28.2 inHg
